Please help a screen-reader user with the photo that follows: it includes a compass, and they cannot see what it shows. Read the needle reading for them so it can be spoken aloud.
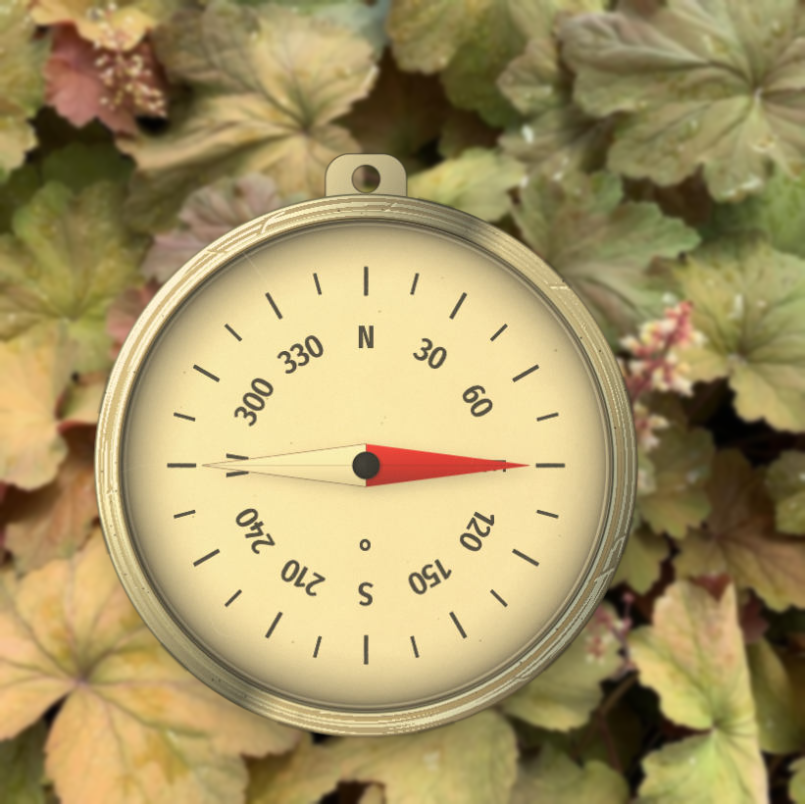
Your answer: 90 °
